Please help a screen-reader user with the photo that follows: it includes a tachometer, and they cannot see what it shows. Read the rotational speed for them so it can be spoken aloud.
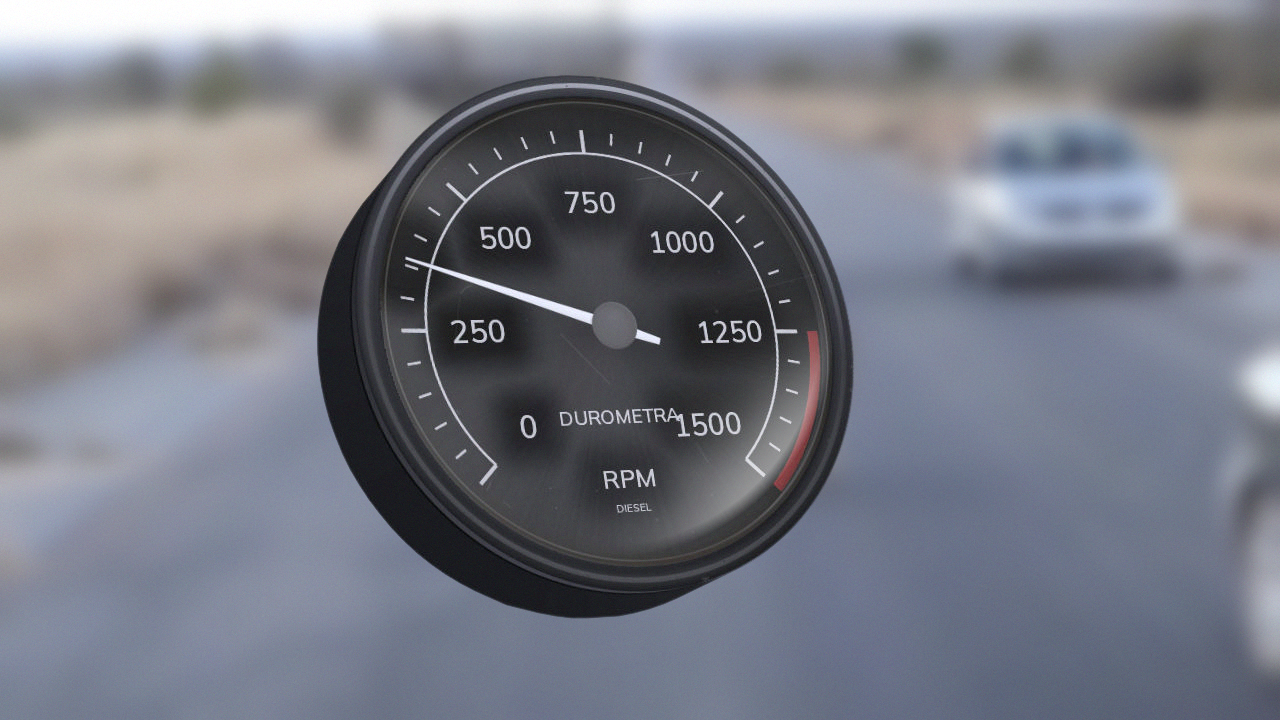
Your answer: 350 rpm
